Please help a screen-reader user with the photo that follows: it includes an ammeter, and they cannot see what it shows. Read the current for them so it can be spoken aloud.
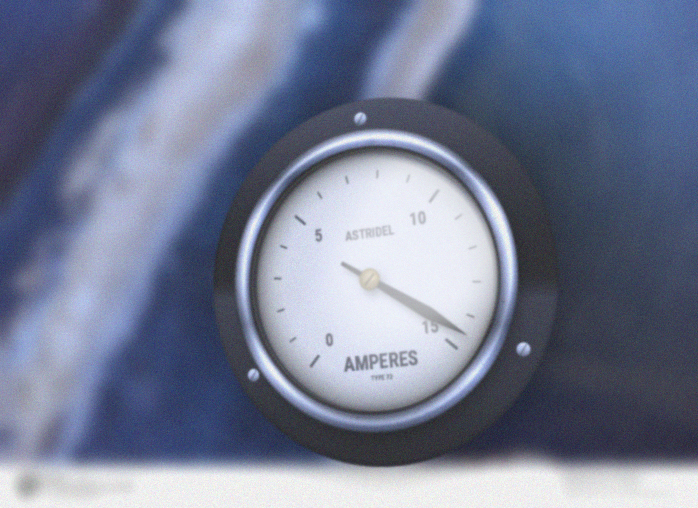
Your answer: 14.5 A
